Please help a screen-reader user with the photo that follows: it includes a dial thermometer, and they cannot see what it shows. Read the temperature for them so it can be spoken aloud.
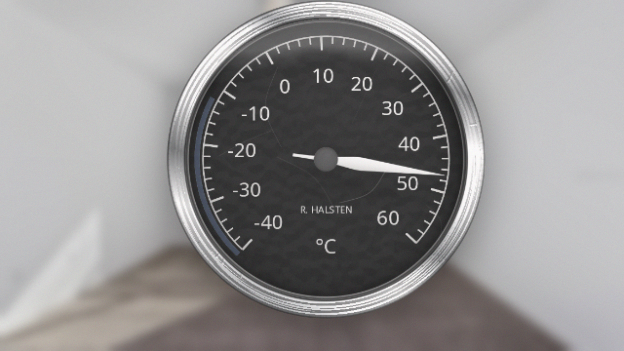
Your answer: 47 °C
